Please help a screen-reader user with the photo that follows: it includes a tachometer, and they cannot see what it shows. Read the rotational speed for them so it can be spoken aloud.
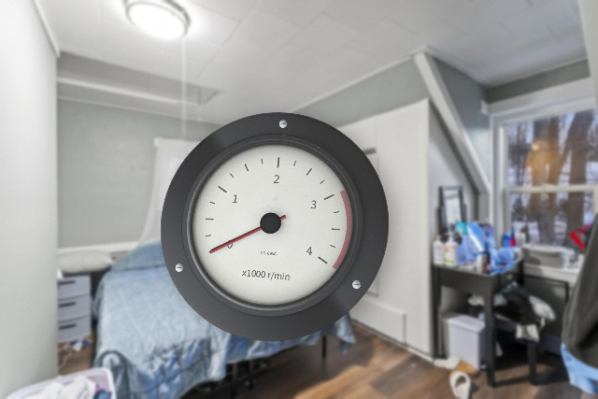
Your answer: 0 rpm
